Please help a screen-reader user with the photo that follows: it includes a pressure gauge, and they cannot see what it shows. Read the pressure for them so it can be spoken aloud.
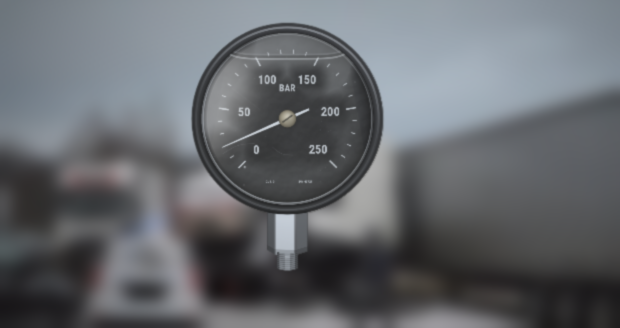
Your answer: 20 bar
